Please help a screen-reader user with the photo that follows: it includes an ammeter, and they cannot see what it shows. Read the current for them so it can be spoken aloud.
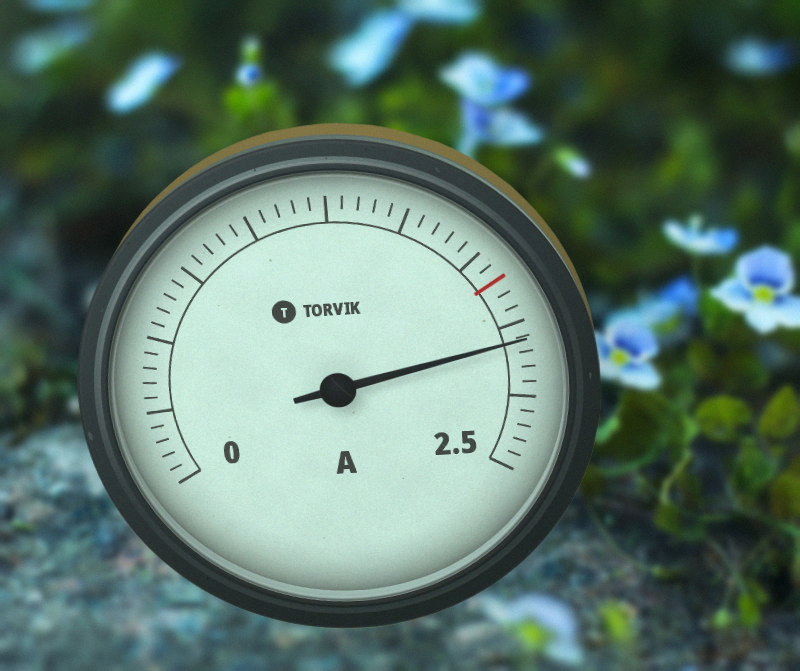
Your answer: 2.05 A
